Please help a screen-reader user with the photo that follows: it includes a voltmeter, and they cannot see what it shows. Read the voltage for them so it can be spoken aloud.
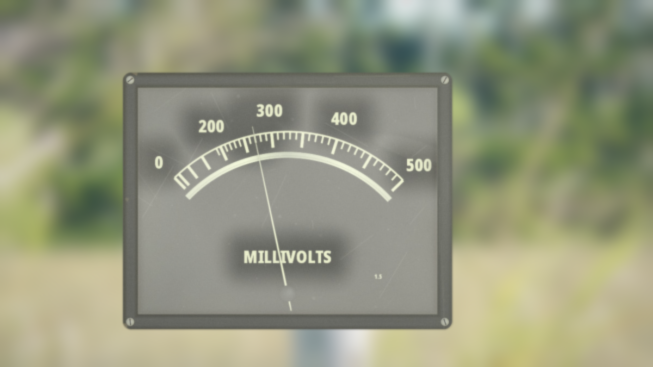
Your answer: 270 mV
